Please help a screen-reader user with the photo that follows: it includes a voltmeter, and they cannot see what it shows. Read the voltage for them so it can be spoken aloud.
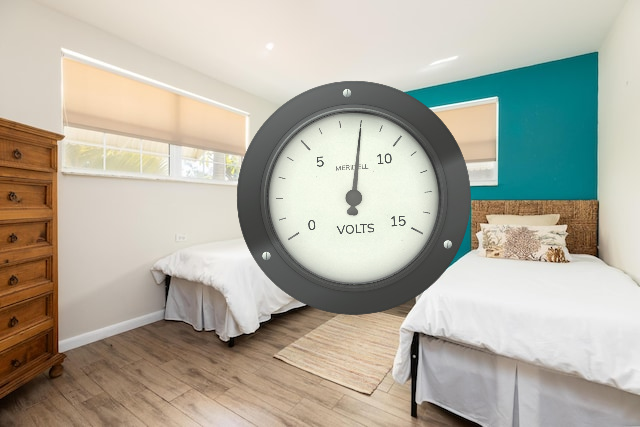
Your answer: 8 V
